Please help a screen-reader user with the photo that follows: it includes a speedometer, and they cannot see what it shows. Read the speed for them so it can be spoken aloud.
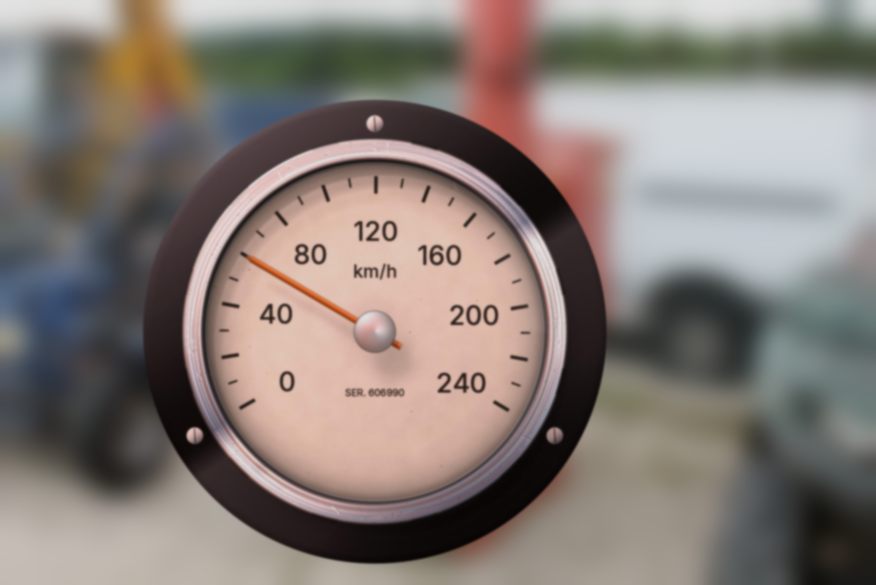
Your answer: 60 km/h
